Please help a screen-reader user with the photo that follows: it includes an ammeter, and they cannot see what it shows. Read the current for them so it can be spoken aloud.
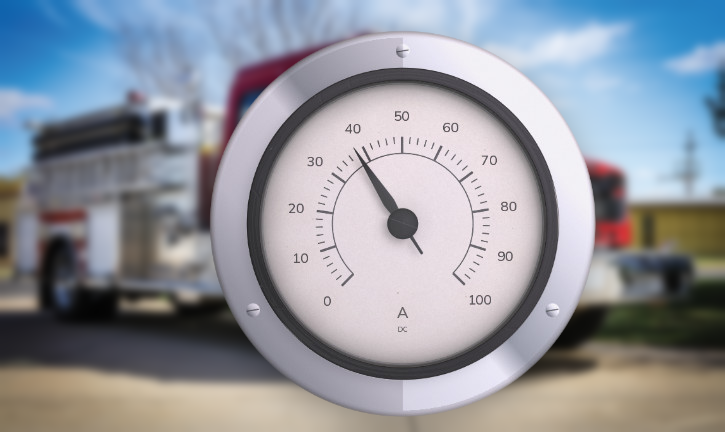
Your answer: 38 A
